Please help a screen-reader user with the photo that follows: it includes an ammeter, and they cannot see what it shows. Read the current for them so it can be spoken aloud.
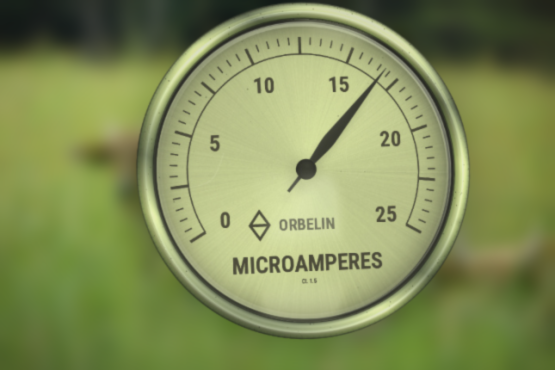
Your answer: 16.75 µA
